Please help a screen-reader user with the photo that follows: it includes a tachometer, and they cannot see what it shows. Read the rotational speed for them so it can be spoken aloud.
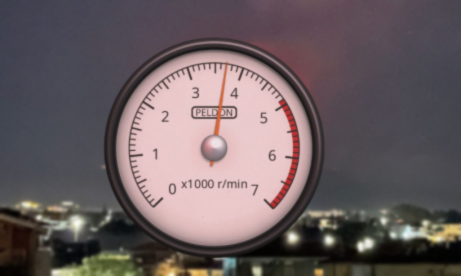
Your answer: 3700 rpm
